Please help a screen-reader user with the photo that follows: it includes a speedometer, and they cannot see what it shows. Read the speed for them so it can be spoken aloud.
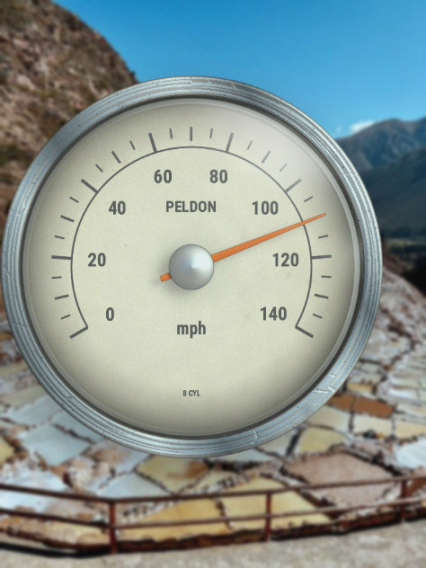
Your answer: 110 mph
